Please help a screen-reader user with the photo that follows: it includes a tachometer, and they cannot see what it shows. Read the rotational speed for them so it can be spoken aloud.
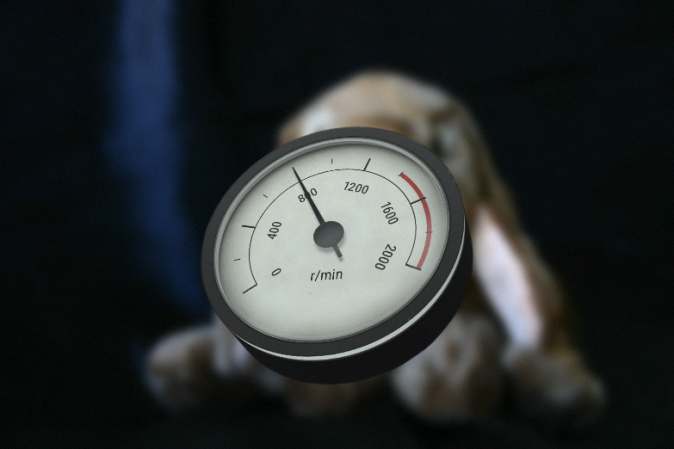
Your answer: 800 rpm
